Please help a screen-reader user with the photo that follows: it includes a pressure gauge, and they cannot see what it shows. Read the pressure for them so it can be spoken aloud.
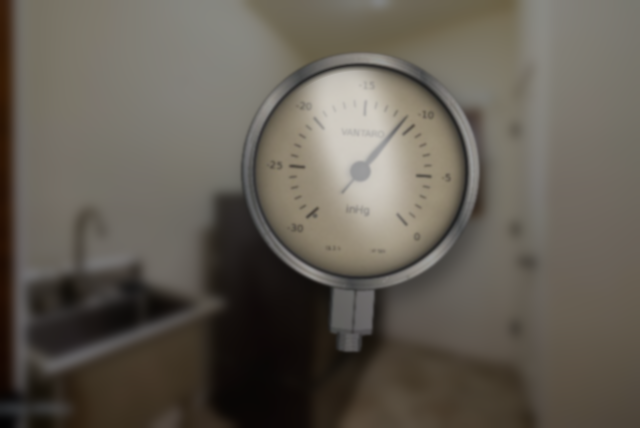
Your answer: -11 inHg
